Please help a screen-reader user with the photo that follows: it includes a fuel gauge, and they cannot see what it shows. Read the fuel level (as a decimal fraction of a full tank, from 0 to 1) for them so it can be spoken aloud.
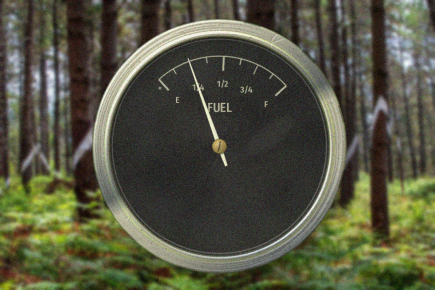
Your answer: 0.25
